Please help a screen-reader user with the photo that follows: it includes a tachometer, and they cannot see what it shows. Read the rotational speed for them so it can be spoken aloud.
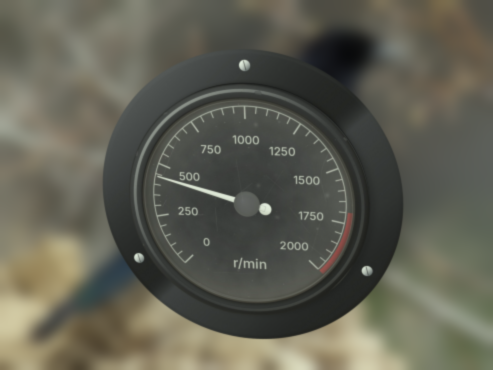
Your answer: 450 rpm
